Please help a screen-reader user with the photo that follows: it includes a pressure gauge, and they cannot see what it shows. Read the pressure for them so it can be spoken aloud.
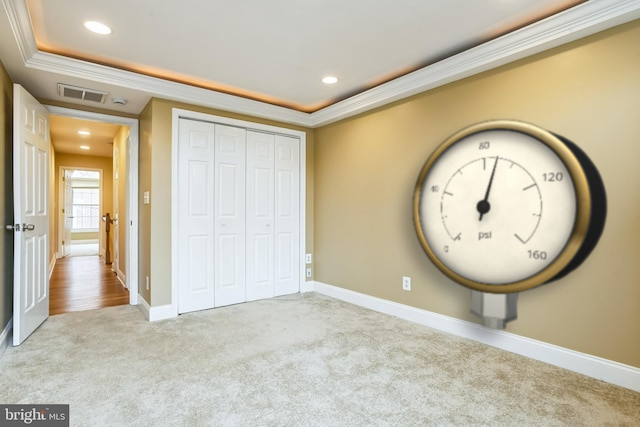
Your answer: 90 psi
